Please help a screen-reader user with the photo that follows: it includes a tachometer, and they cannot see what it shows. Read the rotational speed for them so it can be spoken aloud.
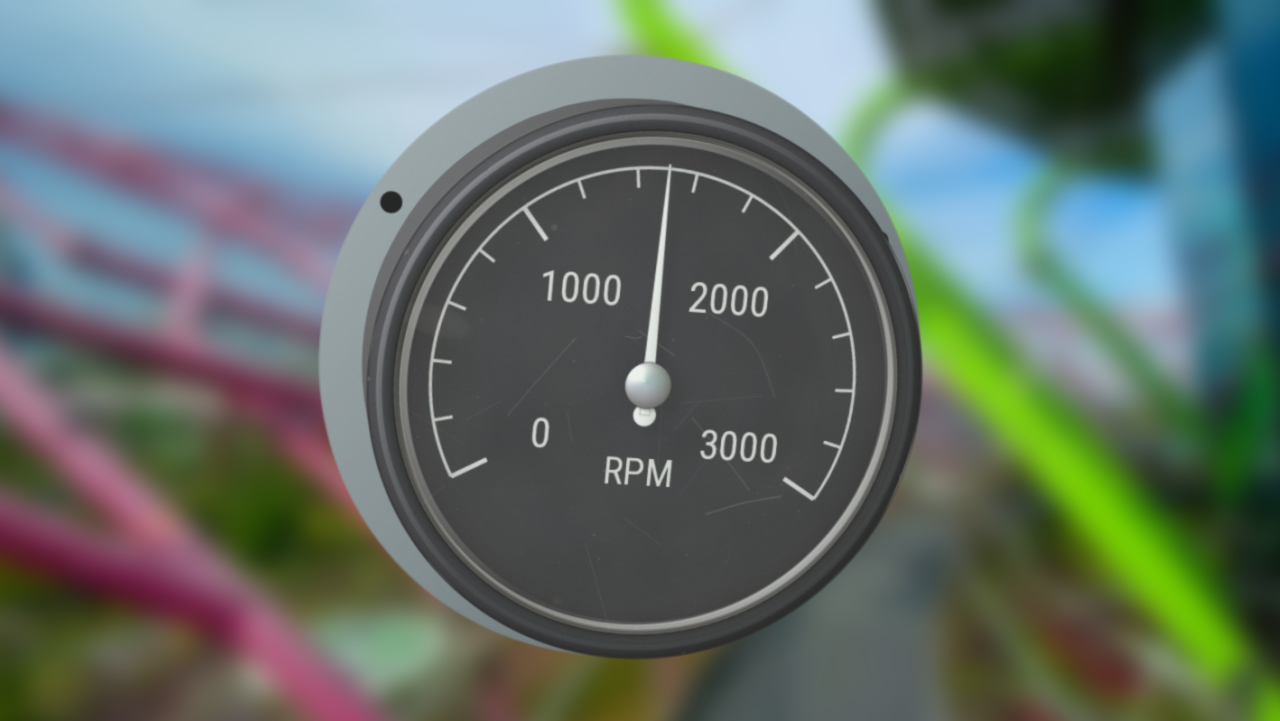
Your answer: 1500 rpm
